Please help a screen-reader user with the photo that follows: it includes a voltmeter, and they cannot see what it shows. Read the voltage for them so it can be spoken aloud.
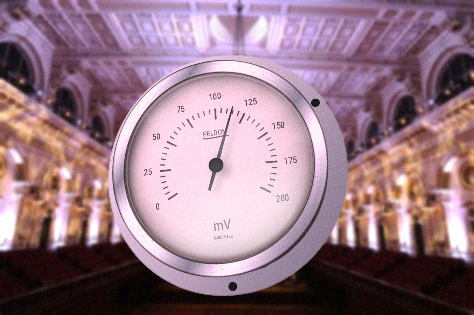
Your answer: 115 mV
